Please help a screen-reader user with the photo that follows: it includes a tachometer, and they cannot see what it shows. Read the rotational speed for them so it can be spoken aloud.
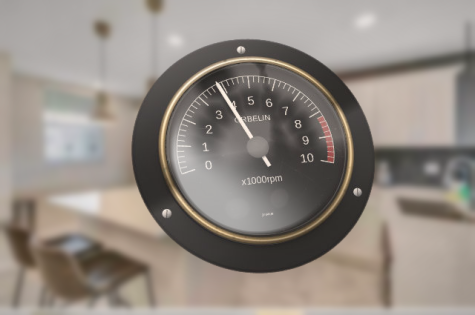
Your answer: 3800 rpm
